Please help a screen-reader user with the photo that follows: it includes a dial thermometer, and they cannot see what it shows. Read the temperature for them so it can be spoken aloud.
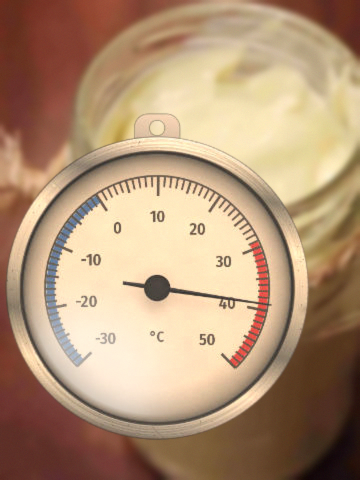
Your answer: 39 °C
